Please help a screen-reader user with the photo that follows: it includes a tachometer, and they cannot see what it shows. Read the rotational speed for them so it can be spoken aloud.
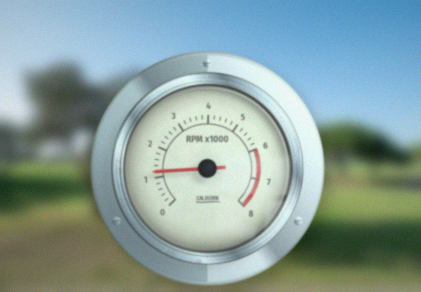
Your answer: 1200 rpm
